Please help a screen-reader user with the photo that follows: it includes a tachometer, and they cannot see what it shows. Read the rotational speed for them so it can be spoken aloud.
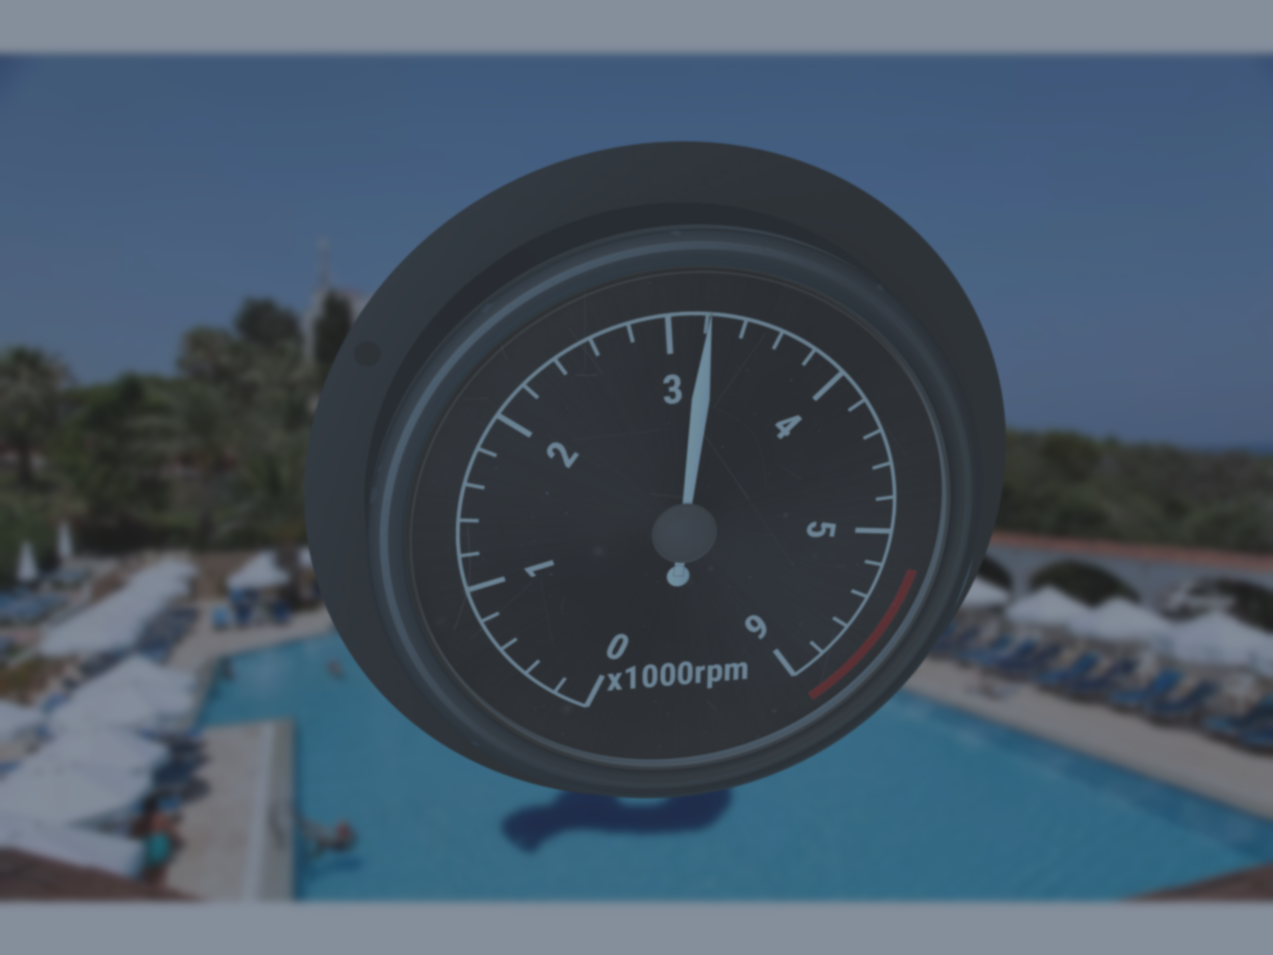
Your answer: 3200 rpm
